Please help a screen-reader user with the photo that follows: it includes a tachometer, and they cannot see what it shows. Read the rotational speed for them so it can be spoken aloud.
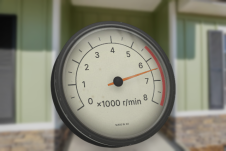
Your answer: 6500 rpm
